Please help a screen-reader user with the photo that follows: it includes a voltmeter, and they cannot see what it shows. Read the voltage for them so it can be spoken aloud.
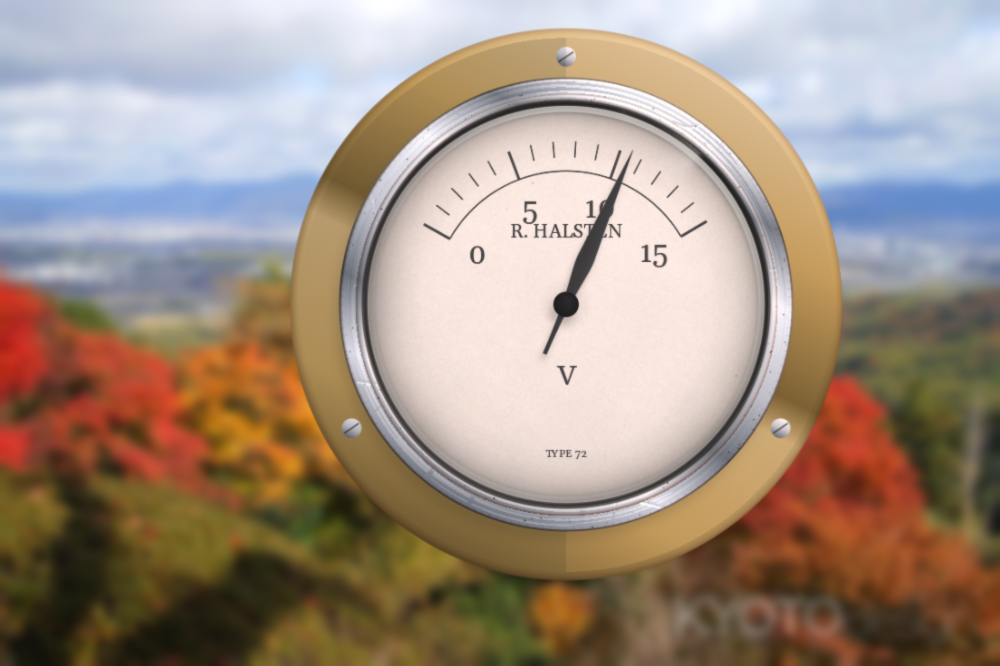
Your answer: 10.5 V
